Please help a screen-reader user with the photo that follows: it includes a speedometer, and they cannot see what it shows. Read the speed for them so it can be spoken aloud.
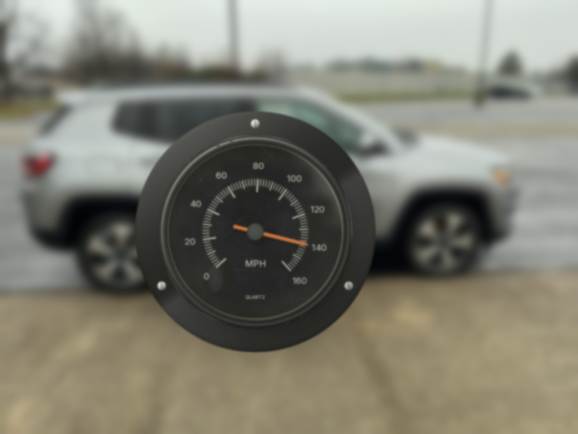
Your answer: 140 mph
